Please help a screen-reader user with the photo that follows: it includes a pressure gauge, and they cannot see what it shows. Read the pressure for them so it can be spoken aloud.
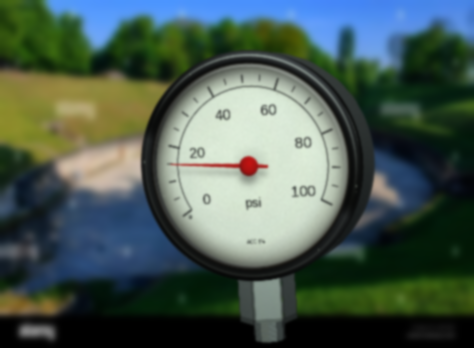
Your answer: 15 psi
